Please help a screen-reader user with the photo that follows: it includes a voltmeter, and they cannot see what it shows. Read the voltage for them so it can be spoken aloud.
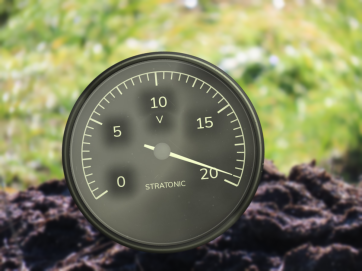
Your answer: 19.5 V
